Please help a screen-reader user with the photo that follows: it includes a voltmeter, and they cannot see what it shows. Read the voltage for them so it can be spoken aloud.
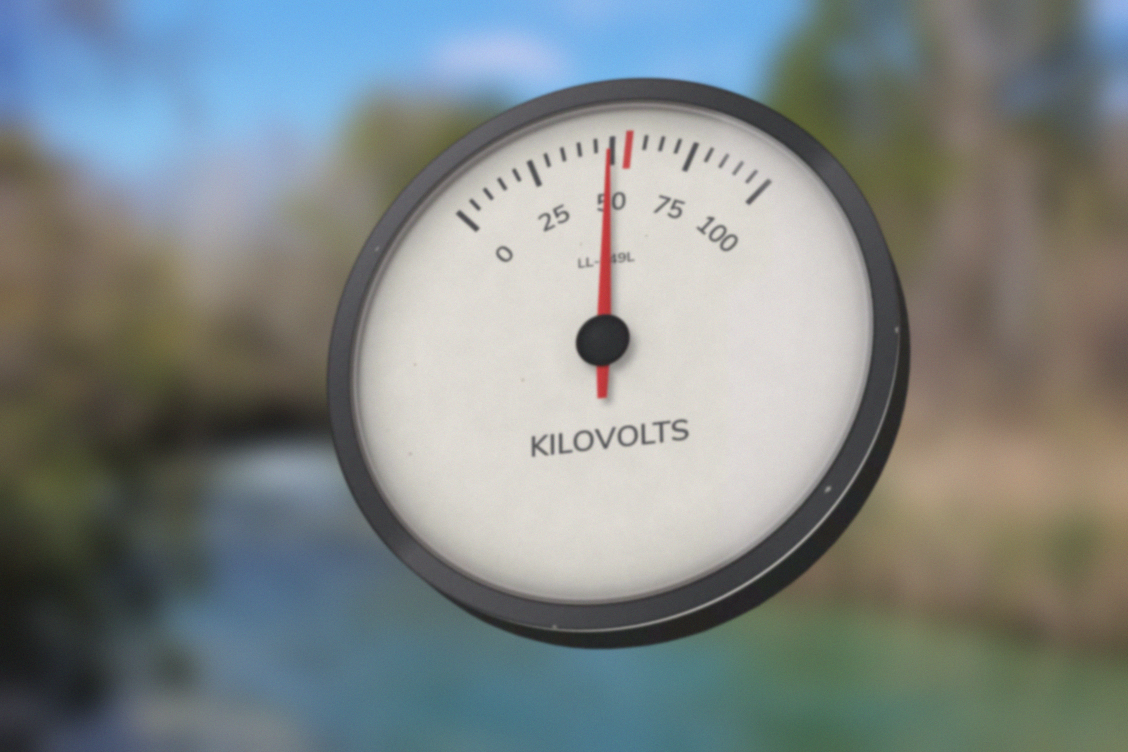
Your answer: 50 kV
